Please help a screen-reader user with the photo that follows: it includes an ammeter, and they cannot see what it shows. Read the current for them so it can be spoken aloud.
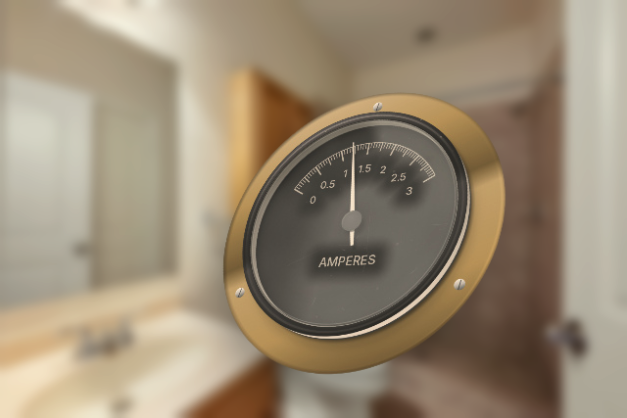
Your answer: 1.25 A
